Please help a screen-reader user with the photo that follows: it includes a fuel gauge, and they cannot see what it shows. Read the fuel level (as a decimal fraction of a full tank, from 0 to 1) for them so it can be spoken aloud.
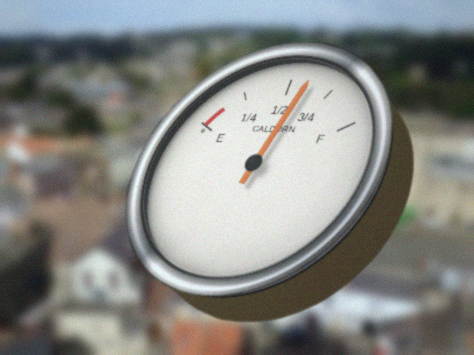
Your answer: 0.625
